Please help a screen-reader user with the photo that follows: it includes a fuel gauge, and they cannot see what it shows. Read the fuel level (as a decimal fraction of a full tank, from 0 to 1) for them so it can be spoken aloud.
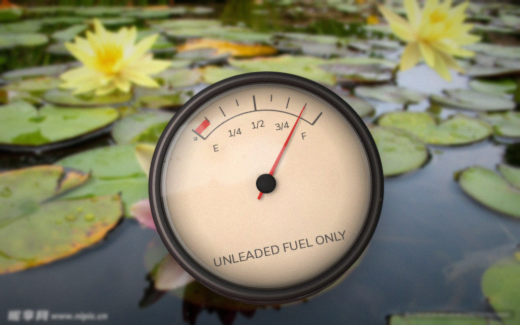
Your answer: 0.875
